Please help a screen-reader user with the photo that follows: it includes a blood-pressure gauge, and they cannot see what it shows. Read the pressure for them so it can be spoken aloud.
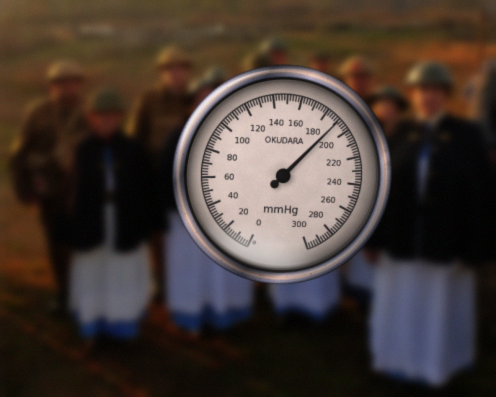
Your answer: 190 mmHg
